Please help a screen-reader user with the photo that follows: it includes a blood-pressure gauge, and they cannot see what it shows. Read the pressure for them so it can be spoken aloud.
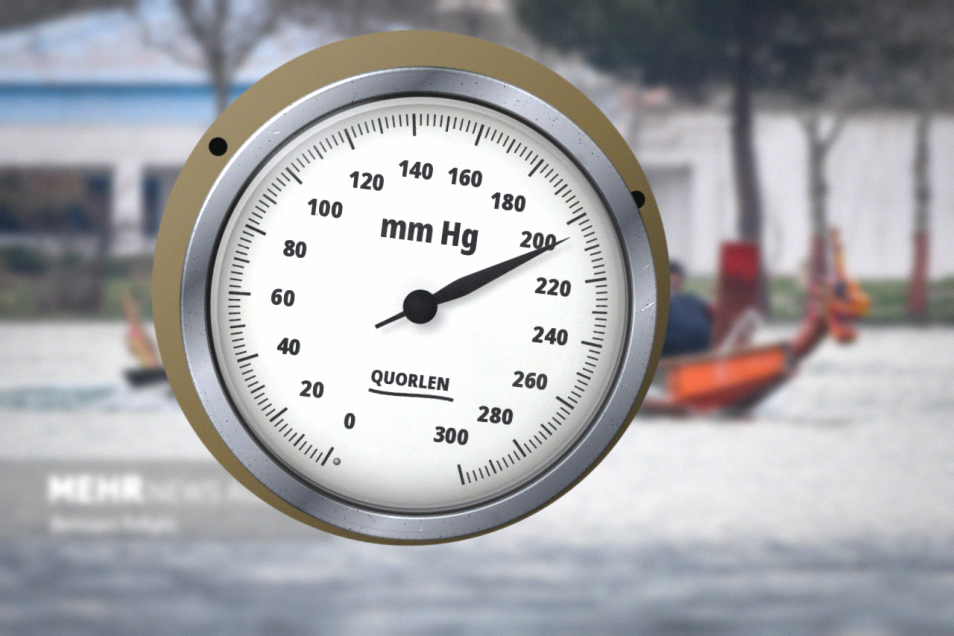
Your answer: 204 mmHg
